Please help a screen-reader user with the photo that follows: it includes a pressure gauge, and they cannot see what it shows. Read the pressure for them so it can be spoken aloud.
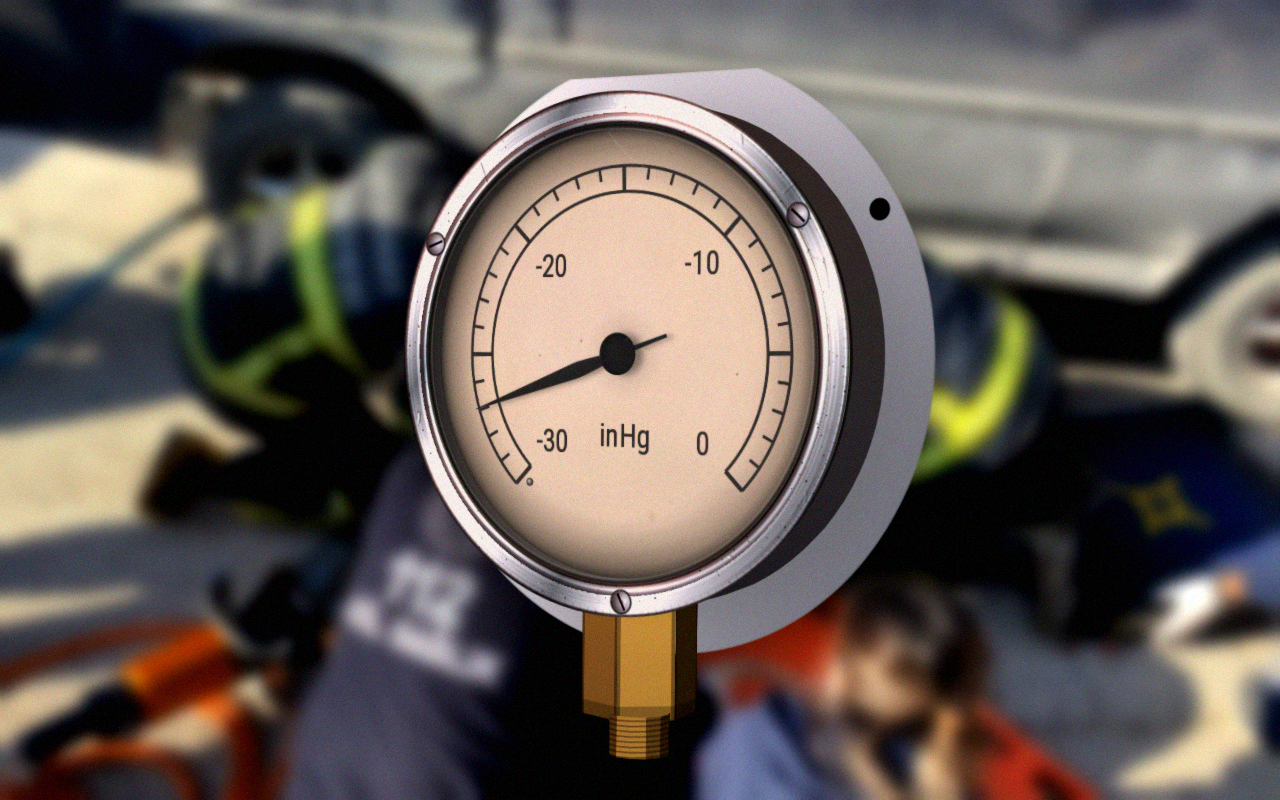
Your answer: -27 inHg
